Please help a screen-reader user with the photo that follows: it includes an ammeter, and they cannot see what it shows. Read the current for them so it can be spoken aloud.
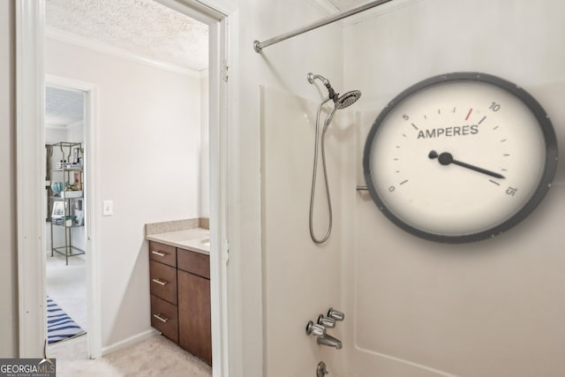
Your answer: 14.5 A
